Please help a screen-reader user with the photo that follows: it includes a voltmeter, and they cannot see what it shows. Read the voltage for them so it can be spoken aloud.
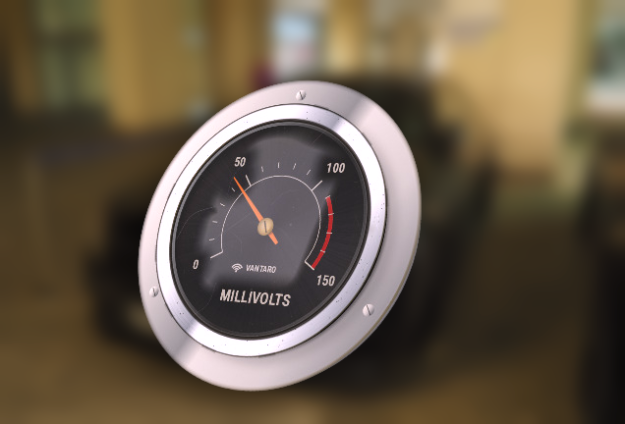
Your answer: 45 mV
